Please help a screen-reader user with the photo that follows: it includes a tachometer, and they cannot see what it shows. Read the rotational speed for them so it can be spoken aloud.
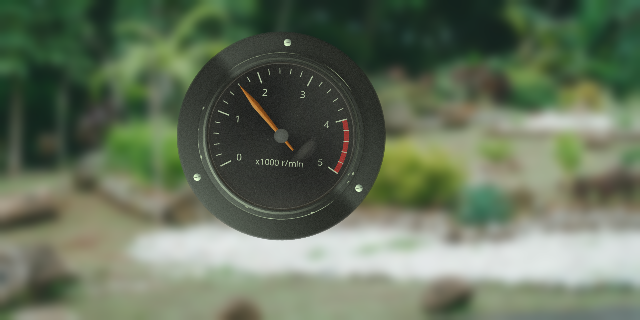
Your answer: 1600 rpm
